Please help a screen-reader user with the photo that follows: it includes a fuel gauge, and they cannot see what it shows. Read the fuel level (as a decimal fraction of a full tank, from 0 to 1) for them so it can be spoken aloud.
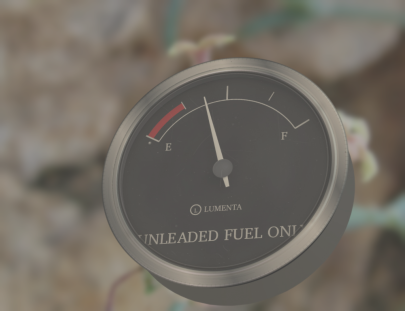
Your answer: 0.375
